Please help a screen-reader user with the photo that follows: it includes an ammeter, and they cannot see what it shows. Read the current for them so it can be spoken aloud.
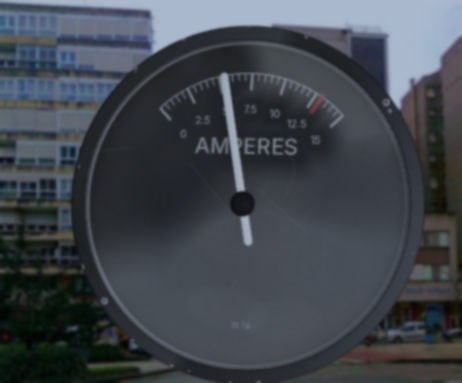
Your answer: 5.5 A
